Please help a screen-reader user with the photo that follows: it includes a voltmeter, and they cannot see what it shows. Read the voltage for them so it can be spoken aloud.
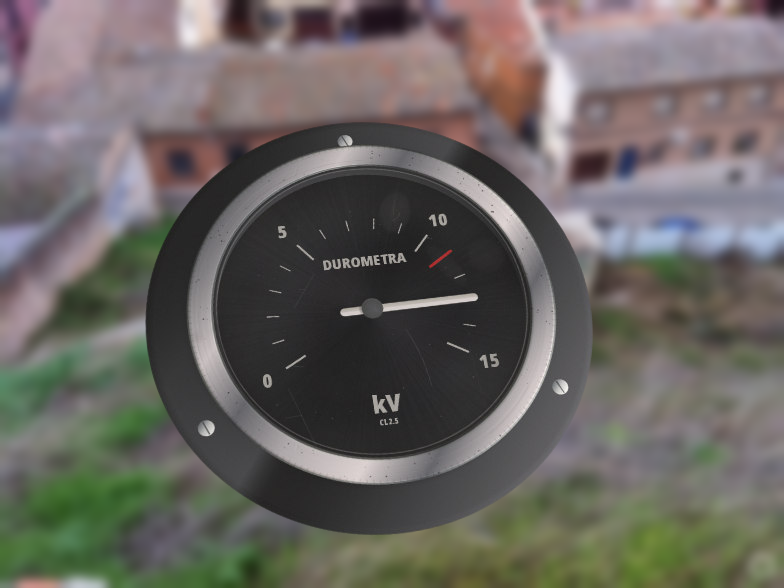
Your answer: 13 kV
